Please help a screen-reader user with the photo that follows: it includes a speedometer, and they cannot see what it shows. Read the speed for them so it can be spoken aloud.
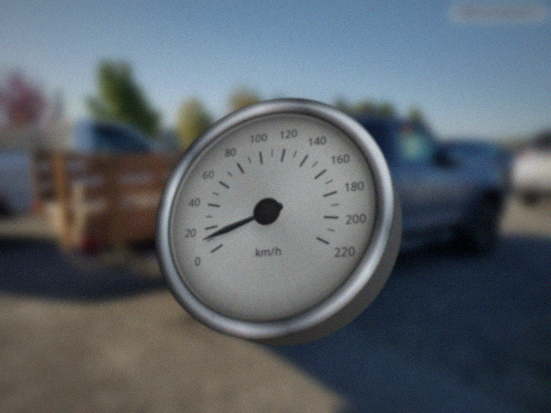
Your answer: 10 km/h
